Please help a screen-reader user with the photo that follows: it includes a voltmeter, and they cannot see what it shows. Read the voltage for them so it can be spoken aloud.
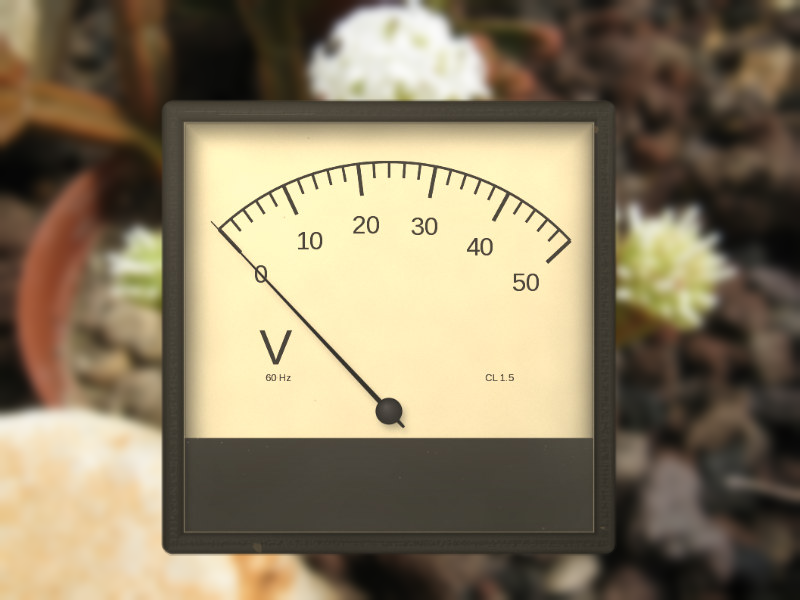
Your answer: 0 V
